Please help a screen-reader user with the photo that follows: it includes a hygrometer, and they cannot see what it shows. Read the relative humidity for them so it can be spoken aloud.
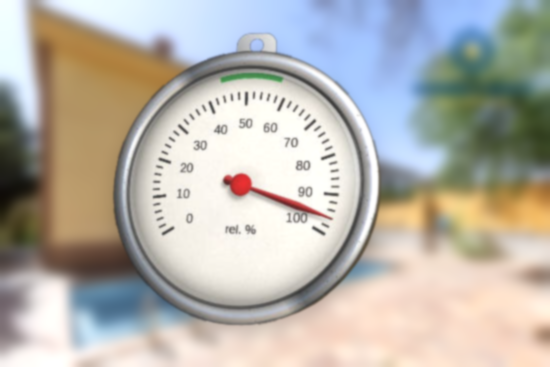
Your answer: 96 %
